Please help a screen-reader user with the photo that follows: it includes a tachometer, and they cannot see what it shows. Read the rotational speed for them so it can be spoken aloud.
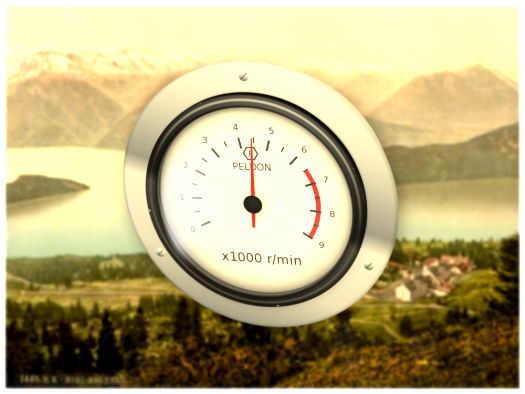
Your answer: 4500 rpm
